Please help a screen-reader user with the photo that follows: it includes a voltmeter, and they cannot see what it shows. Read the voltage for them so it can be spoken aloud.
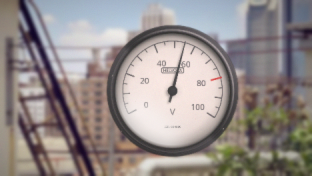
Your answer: 55 V
